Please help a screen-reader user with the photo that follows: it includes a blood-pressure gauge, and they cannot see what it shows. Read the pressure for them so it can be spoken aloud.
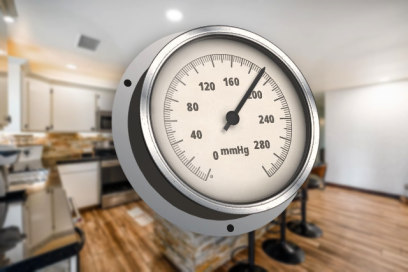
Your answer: 190 mmHg
